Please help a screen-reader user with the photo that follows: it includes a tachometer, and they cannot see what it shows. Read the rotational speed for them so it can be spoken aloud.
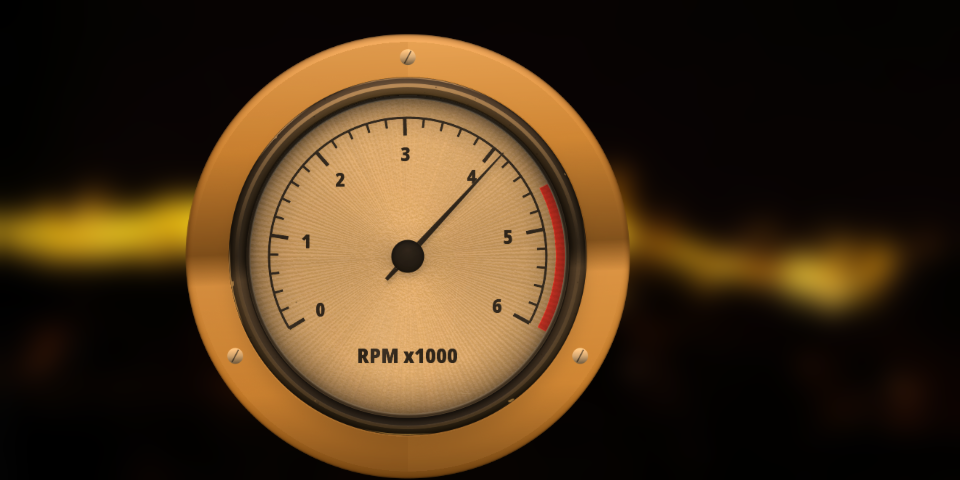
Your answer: 4100 rpm
